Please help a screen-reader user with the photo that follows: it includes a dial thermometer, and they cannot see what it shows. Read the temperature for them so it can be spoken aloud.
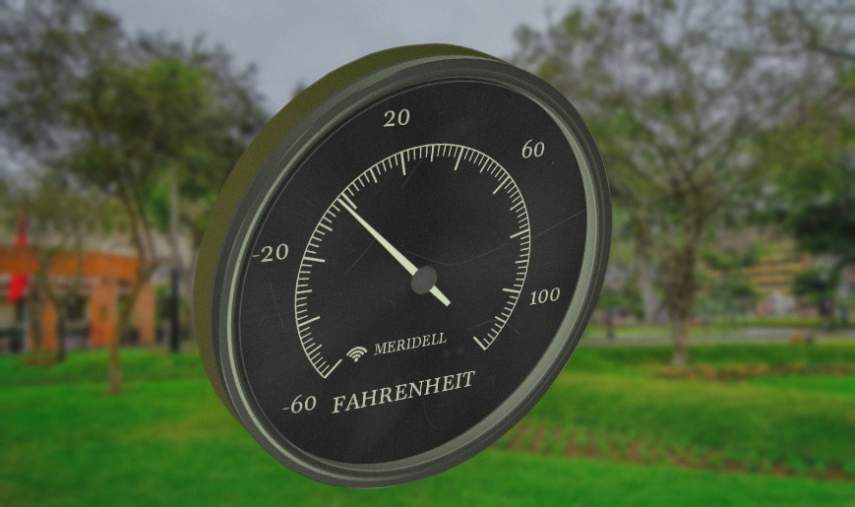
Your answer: -2 °F
